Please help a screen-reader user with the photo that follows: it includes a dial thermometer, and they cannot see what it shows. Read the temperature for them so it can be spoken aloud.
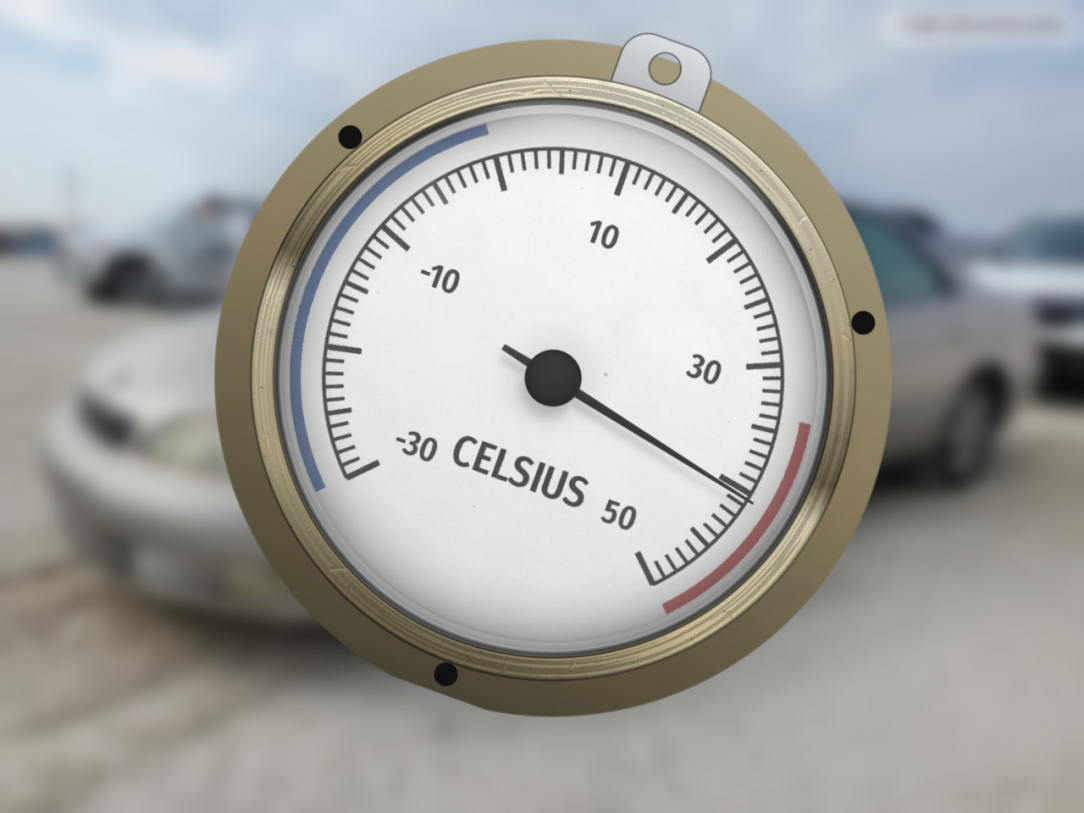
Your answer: 40.5 °C
